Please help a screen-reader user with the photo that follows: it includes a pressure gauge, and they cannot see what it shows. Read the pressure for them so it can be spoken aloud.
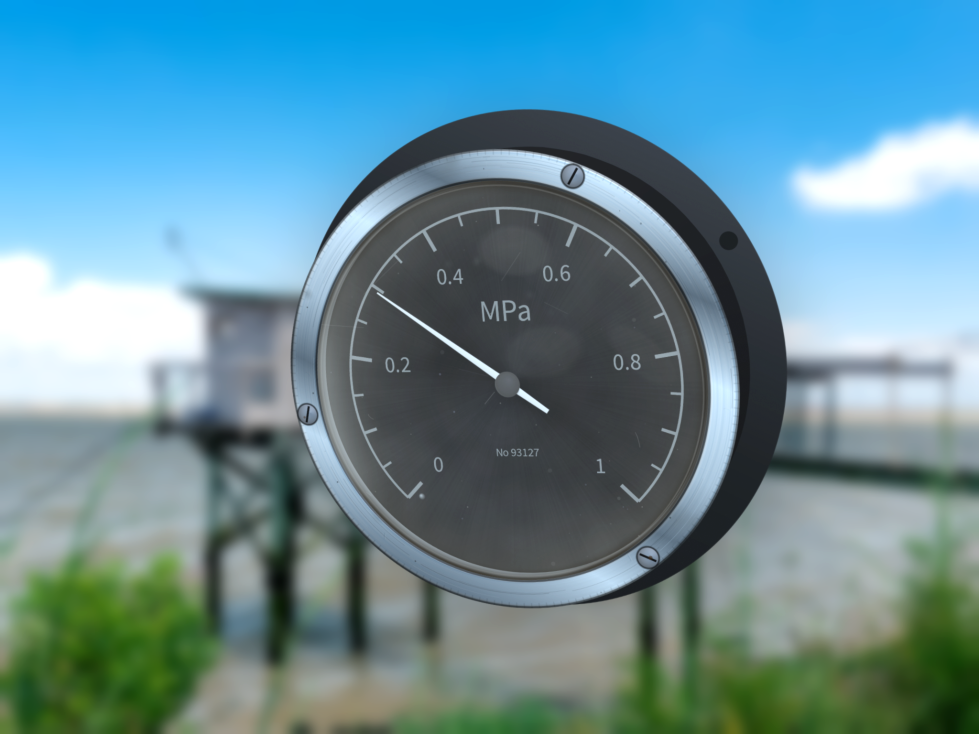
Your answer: 0.3 MPa
